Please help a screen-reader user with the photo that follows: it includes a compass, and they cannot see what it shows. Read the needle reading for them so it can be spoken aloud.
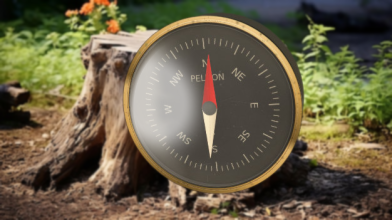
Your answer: 5 °
